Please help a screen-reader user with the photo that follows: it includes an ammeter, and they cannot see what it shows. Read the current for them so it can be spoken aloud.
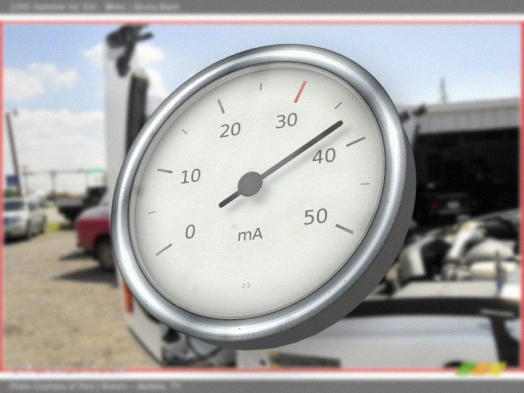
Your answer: 37.5 mA
